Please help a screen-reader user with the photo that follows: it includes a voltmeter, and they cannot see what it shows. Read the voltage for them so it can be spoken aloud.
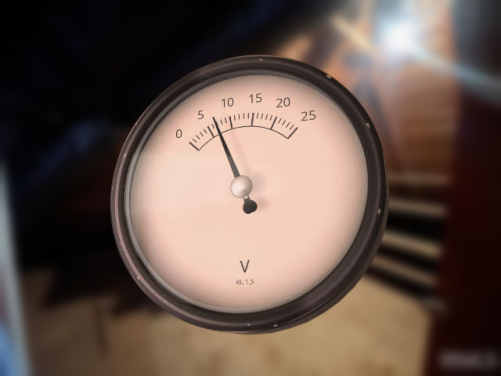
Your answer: 7 V
